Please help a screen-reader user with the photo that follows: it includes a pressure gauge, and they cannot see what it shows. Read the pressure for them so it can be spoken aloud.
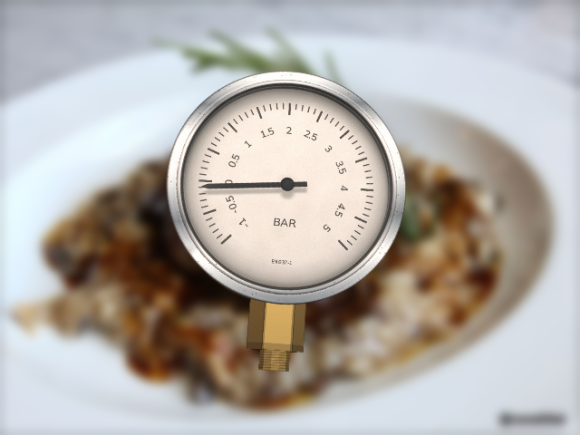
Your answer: -0.1 bar
